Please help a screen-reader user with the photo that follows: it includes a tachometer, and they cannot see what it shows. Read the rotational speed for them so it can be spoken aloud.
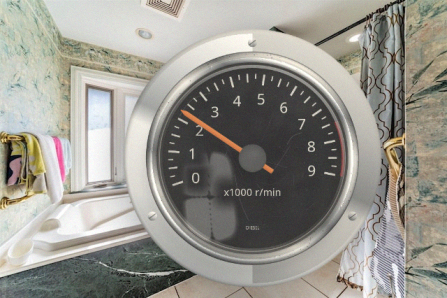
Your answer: 2250 rpm
